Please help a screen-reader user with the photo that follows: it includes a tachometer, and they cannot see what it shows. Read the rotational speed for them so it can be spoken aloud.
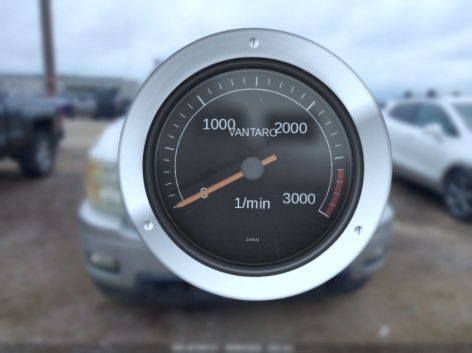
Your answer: 0 rpm
